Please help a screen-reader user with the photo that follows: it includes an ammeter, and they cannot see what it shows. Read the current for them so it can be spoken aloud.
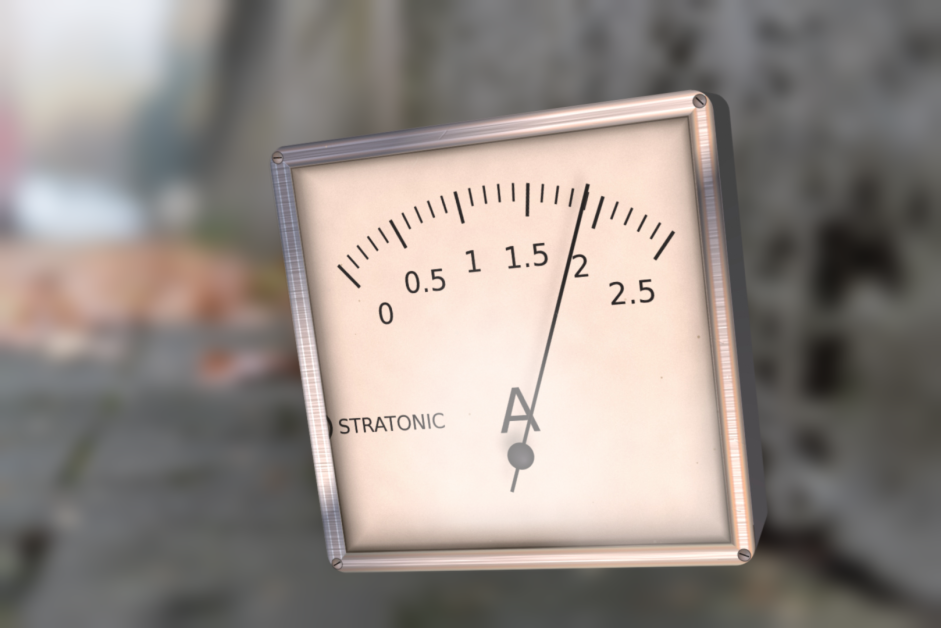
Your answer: 1.9 A
